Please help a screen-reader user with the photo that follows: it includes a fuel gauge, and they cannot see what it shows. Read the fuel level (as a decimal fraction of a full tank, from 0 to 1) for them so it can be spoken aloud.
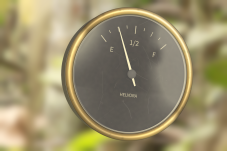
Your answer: 0.25
